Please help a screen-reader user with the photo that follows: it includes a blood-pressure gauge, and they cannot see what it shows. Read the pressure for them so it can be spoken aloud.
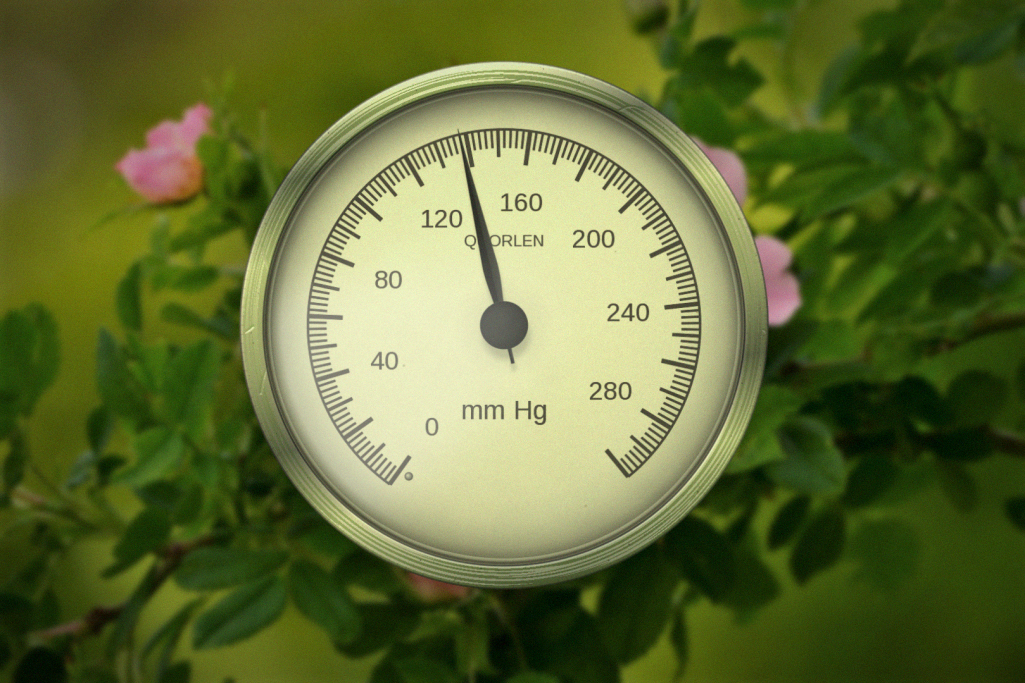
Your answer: 138 mmHg
